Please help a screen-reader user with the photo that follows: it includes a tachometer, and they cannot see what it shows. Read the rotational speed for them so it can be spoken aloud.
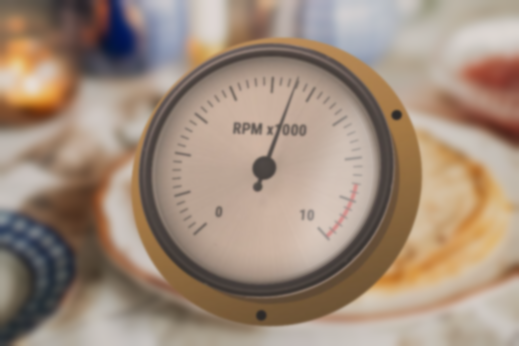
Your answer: 5600 rpm
